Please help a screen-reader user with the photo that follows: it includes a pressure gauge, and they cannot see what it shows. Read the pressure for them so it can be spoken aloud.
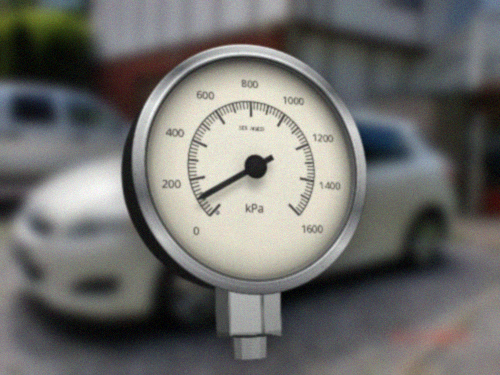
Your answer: 100 kPa
